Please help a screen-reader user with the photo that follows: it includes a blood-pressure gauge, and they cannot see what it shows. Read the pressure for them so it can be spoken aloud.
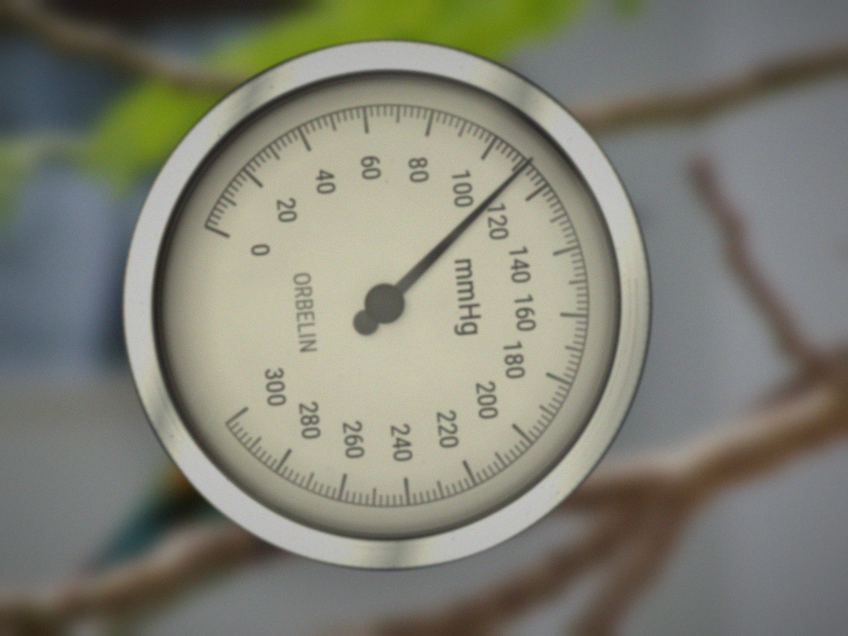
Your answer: 112 mmHg
